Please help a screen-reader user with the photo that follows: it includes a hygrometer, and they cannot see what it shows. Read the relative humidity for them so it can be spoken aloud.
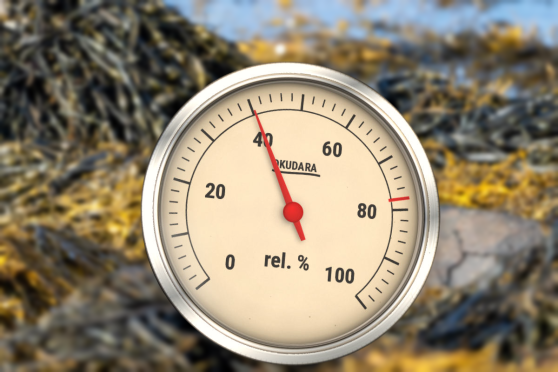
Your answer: 40 %
